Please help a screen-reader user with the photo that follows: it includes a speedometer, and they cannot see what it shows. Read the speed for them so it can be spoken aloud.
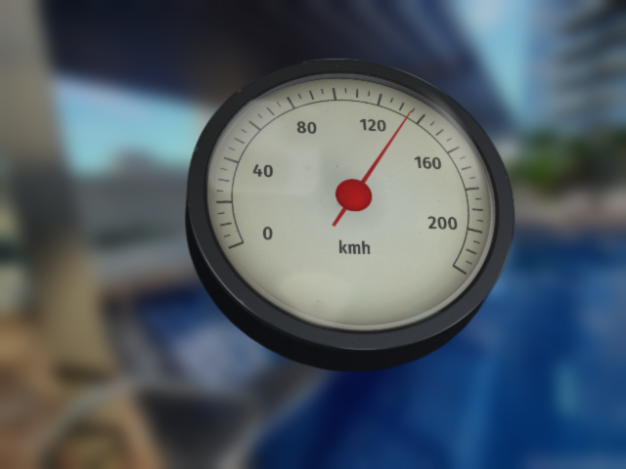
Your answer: 135 km/h
